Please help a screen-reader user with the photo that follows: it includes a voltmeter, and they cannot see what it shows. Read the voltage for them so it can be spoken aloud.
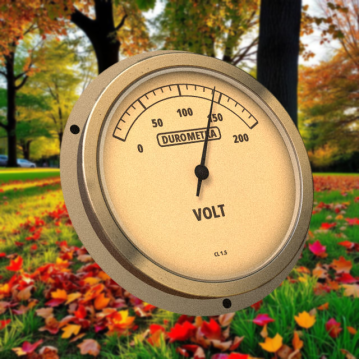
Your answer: 140 V
